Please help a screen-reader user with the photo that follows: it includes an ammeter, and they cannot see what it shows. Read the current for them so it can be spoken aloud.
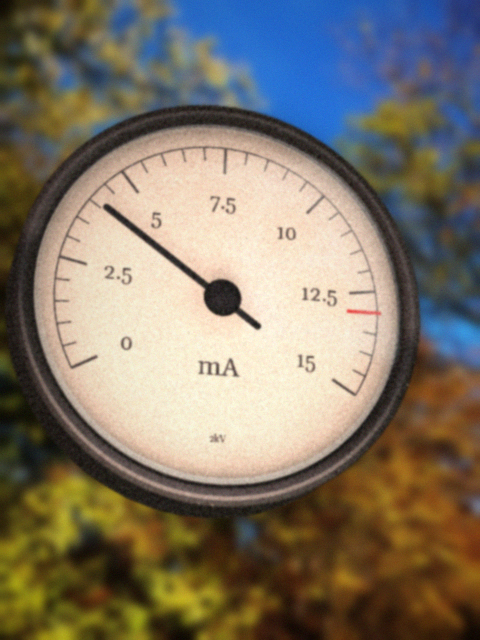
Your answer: 4 mA
